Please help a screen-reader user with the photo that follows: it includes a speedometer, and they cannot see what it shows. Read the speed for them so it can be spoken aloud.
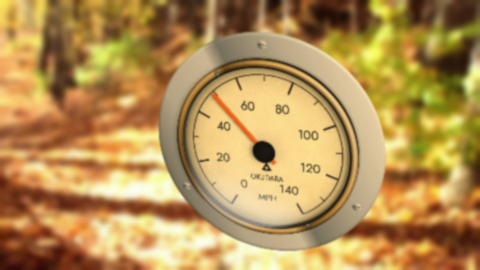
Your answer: 50 mph
